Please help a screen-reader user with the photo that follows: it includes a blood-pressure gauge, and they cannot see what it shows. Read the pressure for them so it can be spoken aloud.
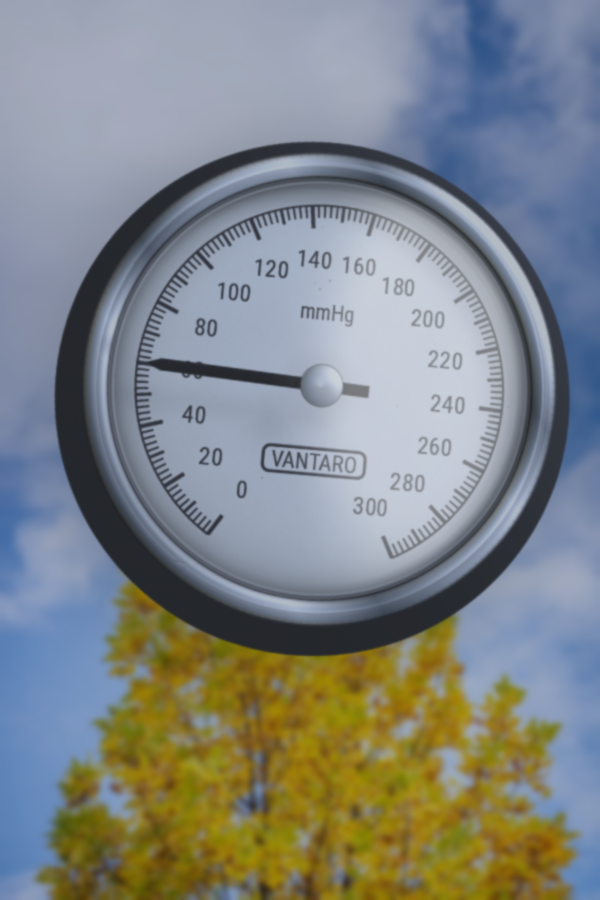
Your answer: 60 mmHg
